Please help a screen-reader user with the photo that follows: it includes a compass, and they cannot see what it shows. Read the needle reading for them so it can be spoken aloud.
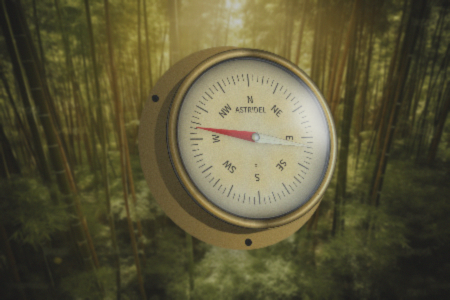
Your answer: 280 °
